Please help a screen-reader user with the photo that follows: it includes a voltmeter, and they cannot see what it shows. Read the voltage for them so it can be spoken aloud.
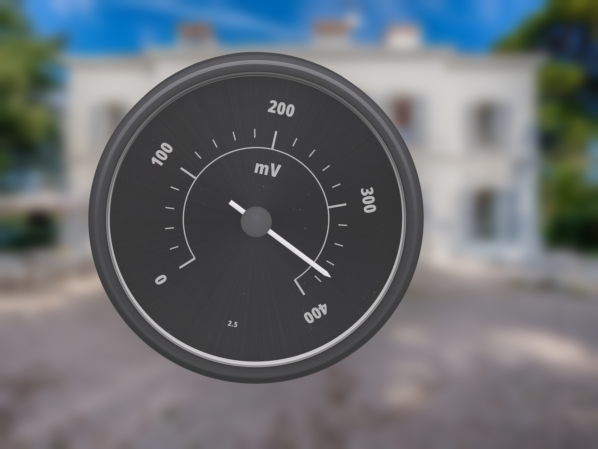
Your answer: 370 mV
